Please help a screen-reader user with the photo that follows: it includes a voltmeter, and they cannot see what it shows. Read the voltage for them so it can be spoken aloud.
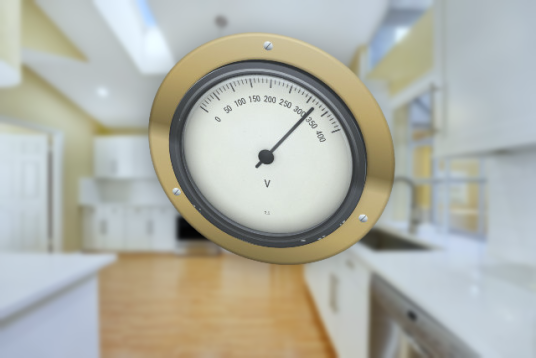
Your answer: 320 V
